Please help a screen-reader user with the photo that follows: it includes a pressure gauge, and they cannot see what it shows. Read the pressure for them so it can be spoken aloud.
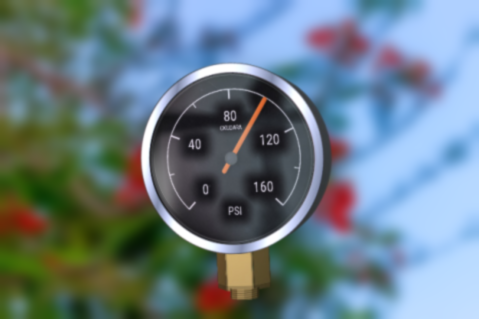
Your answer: 100 psi
